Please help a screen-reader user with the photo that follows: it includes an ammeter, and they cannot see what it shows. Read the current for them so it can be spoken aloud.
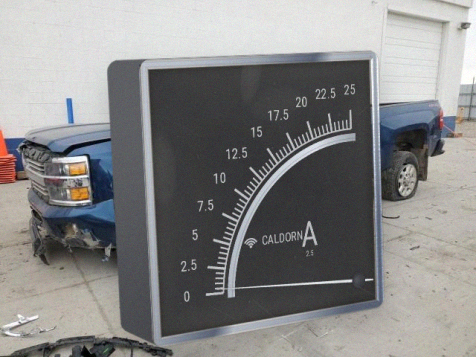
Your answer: 0.5 A
